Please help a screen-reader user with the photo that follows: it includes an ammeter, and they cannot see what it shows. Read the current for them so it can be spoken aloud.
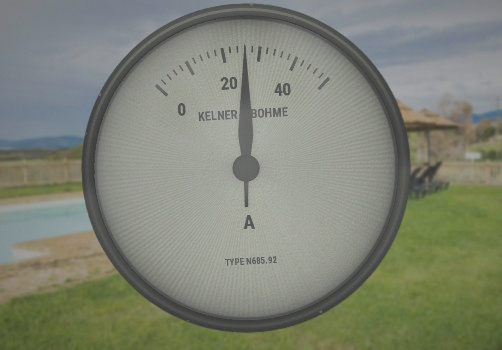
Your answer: 26 A
